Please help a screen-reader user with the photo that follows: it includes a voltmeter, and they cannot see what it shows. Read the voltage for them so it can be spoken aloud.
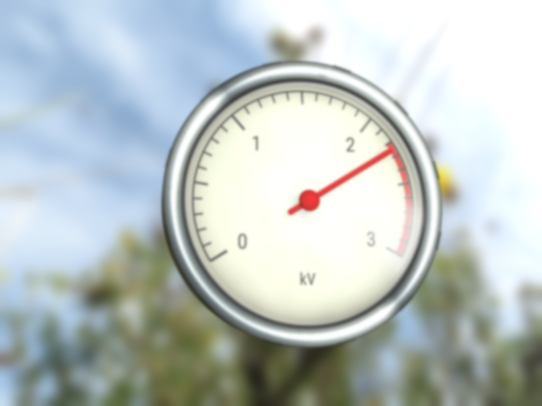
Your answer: 2.25 kV
